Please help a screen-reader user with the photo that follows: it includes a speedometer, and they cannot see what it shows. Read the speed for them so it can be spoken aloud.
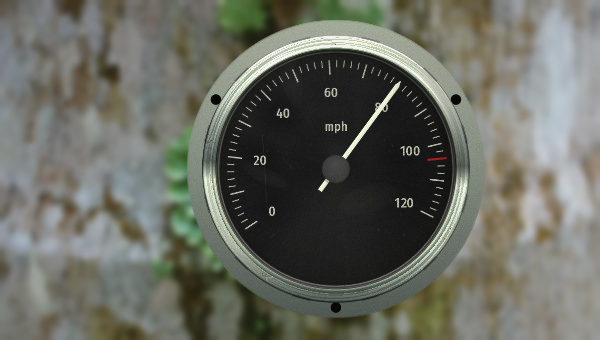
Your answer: 80 mph
